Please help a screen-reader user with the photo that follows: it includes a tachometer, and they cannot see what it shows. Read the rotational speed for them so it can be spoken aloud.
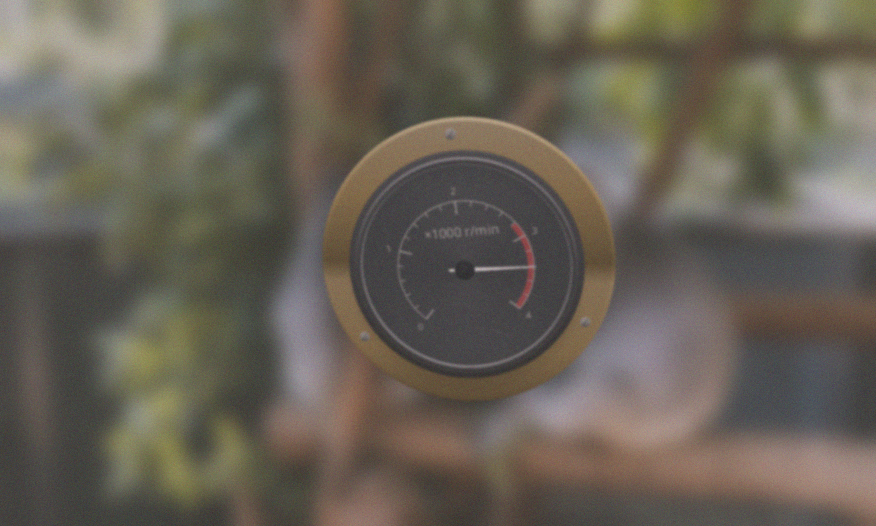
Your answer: 3400 rpm
